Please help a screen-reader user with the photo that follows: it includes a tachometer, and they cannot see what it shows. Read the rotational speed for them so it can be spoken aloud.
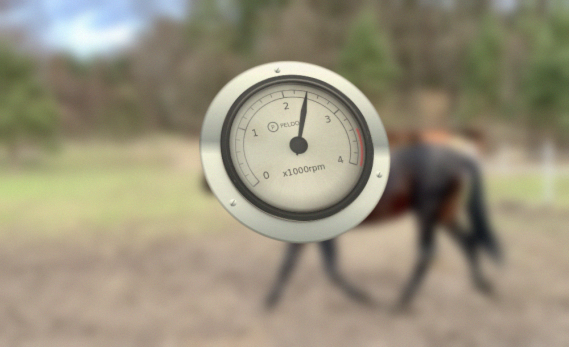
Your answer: 2400 rpm
